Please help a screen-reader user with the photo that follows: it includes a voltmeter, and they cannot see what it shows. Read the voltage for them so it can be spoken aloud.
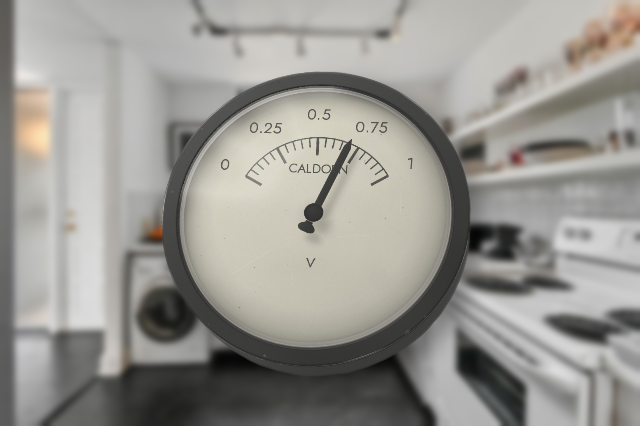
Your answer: 0.7 V
